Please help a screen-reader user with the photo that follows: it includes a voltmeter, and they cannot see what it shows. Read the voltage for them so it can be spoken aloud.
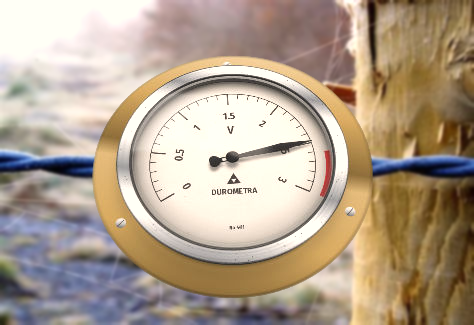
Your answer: 2.5 V
